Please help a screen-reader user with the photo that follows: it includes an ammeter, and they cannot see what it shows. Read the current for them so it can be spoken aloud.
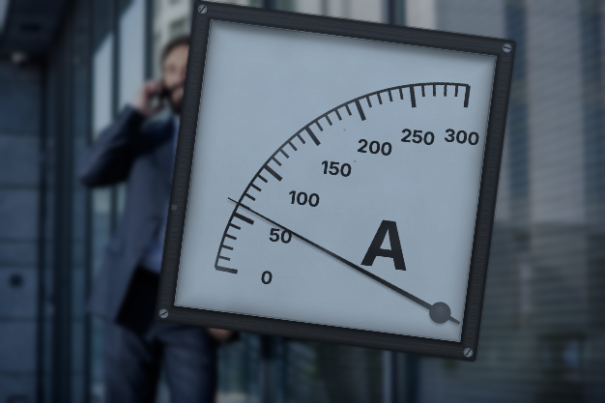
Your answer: 60 A
